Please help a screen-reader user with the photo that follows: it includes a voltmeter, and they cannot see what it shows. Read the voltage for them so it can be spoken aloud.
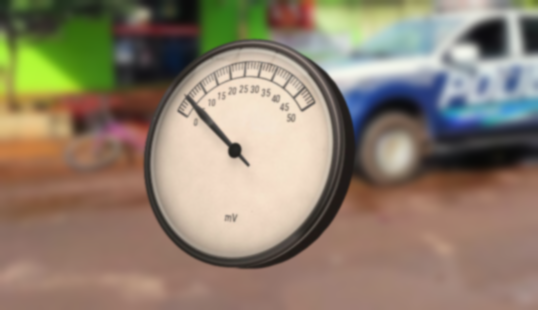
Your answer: 5 mV
